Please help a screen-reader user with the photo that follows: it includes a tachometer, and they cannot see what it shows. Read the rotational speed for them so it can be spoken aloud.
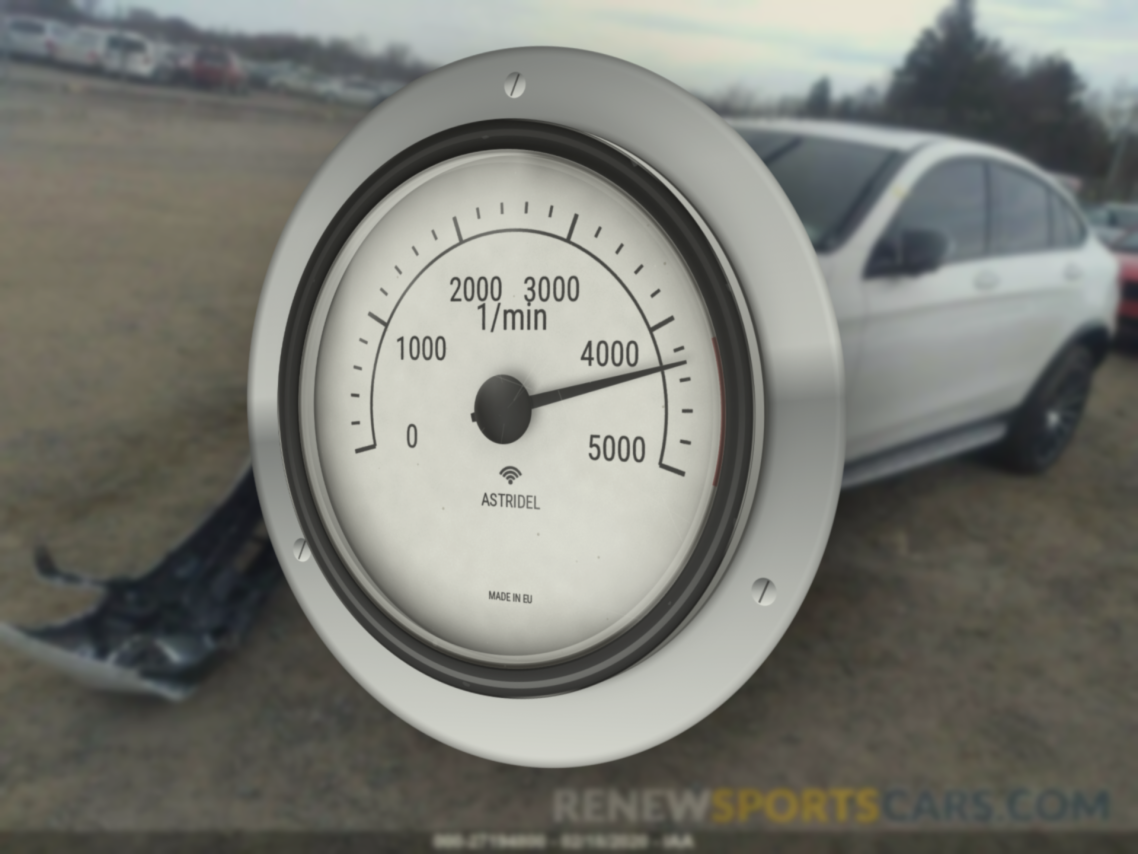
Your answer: 4300 rpm
